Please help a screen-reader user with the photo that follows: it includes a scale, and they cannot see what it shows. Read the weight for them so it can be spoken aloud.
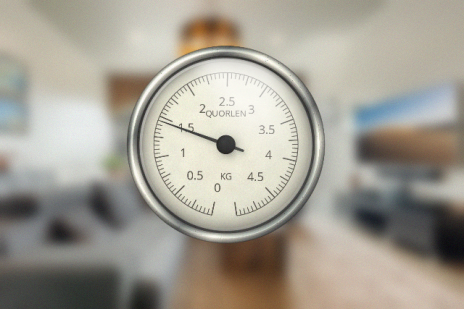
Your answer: 1.45 kg
